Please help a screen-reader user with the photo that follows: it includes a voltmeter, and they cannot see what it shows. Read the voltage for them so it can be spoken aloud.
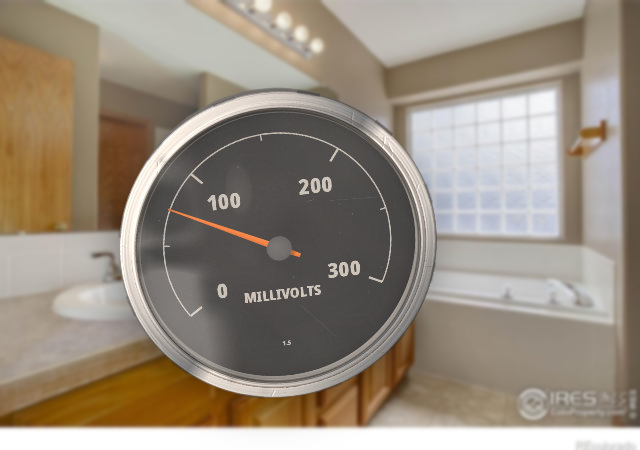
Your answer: 75 mV
